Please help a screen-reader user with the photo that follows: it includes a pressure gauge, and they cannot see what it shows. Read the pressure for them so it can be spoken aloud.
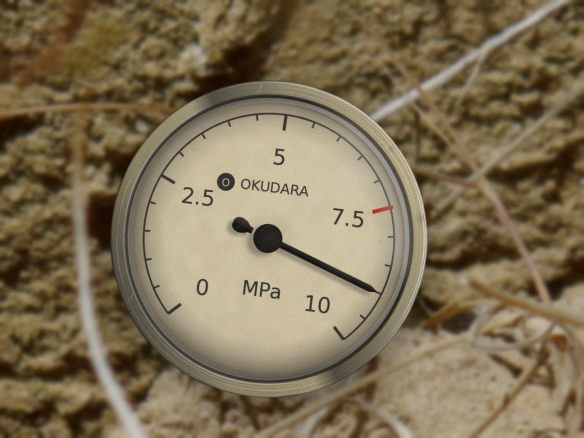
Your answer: 9 MPa
